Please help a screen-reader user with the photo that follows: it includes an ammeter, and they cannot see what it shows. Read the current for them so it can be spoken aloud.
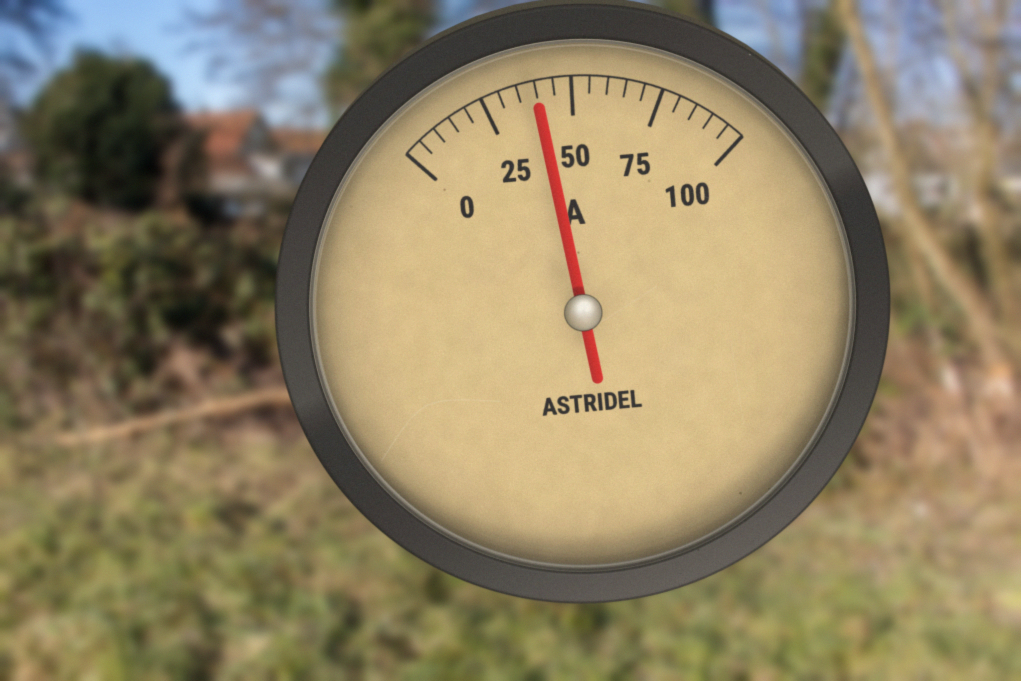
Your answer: 40 A
